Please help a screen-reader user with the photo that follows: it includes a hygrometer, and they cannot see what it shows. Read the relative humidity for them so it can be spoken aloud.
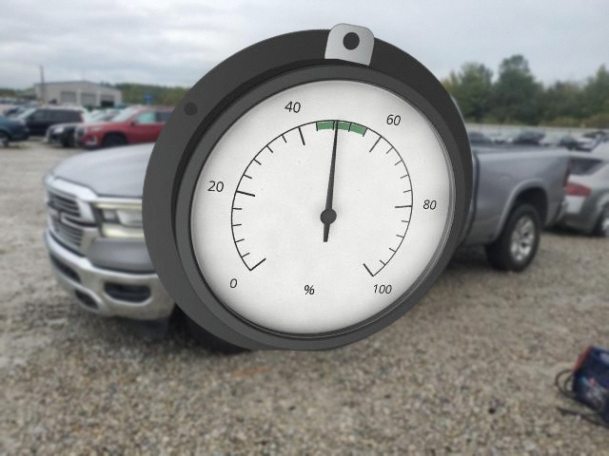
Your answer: 48 %
